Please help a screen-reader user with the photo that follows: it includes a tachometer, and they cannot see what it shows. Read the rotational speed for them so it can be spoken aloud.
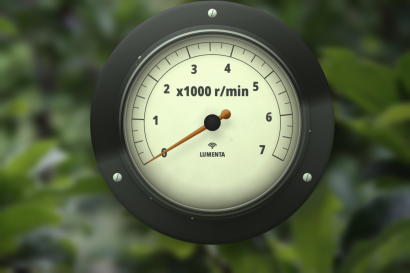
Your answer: 0 rpm
